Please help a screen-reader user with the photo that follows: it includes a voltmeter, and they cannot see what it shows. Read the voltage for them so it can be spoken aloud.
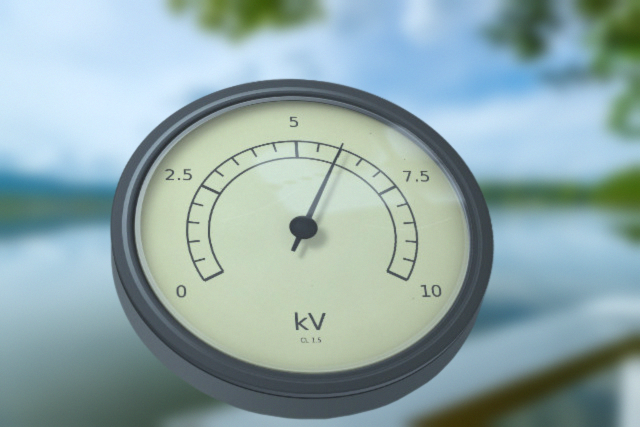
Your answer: 6 kV
